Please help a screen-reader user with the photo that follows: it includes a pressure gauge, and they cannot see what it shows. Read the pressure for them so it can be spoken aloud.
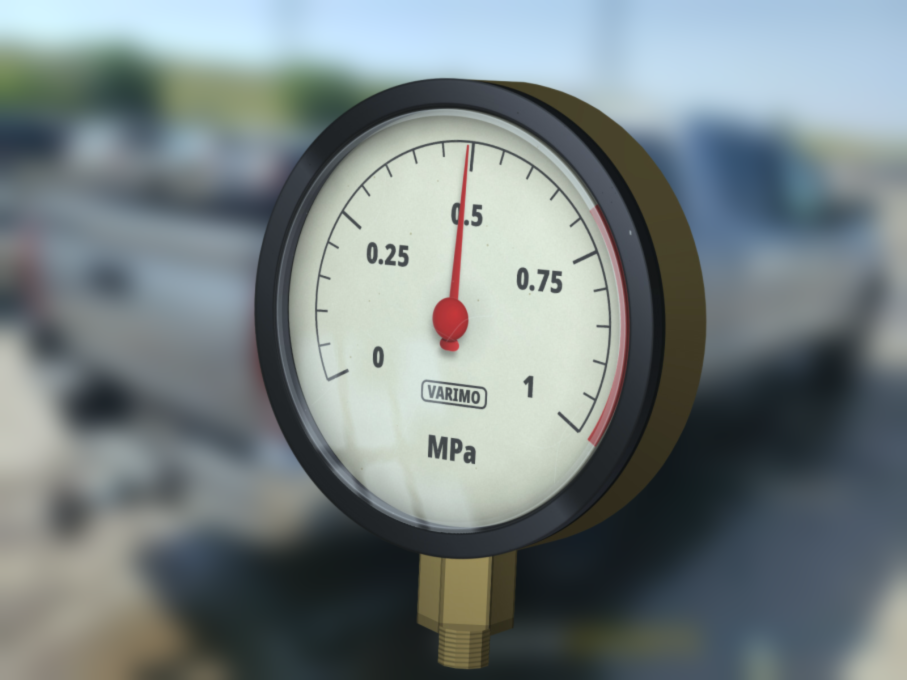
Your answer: 0.5 MPa
